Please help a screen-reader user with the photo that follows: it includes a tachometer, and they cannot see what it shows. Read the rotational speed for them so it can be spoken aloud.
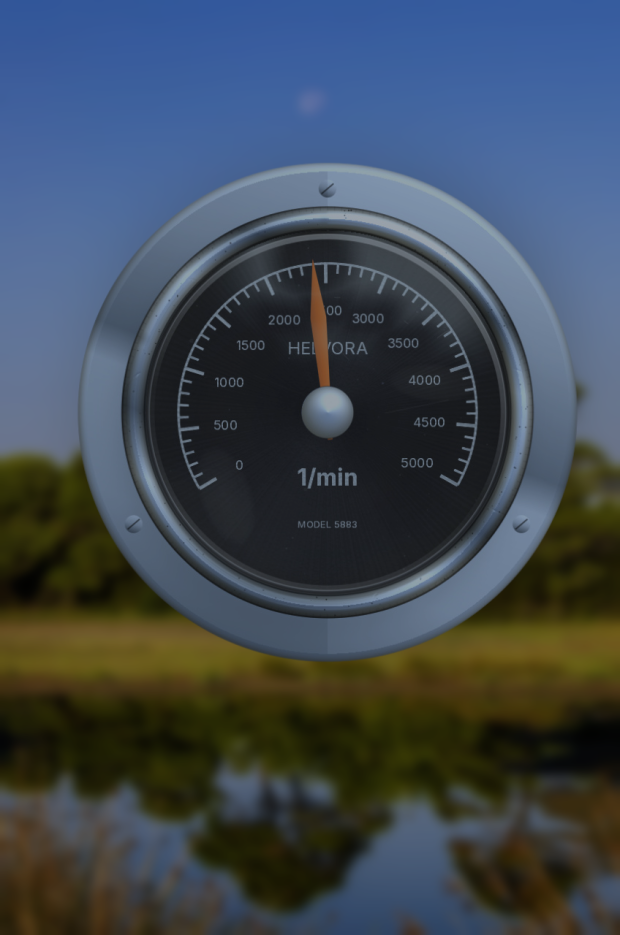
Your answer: 2400 rpm
